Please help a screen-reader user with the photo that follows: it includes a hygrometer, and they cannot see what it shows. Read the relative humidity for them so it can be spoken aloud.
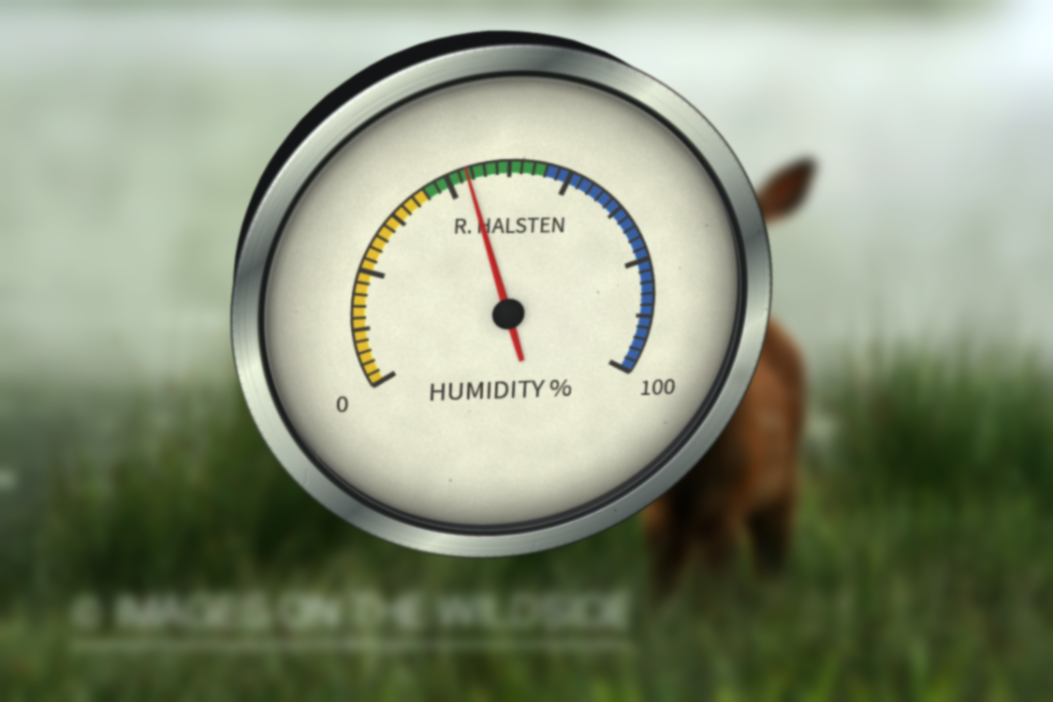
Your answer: 43 %
